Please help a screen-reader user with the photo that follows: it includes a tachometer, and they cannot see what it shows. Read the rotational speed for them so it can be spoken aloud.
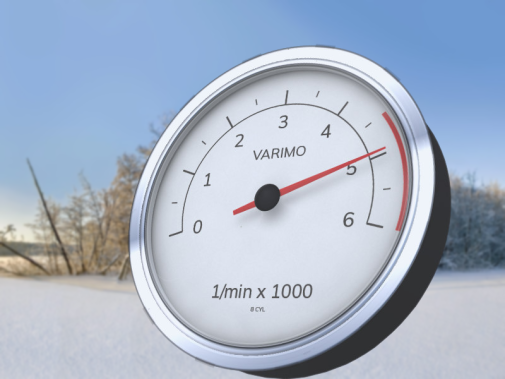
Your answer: 5000 rpm
